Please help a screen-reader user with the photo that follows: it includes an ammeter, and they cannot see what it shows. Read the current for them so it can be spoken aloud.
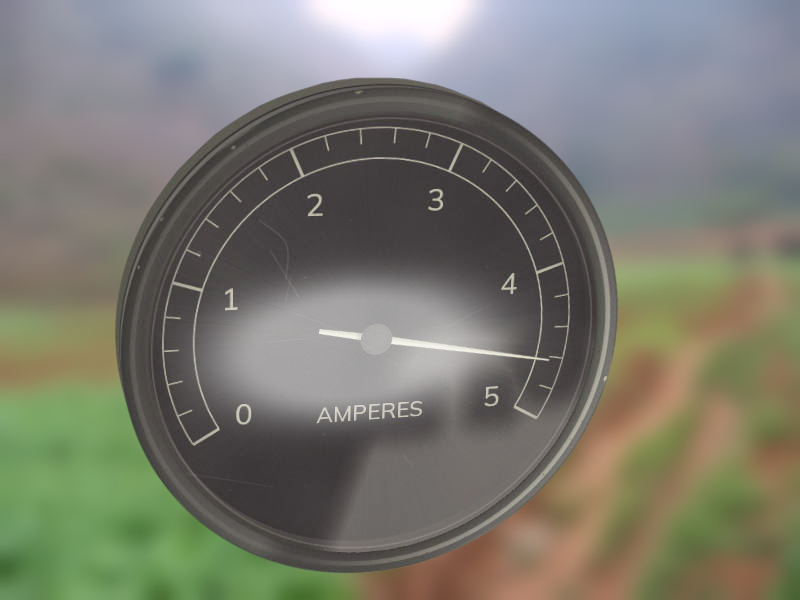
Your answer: 4.6 A
